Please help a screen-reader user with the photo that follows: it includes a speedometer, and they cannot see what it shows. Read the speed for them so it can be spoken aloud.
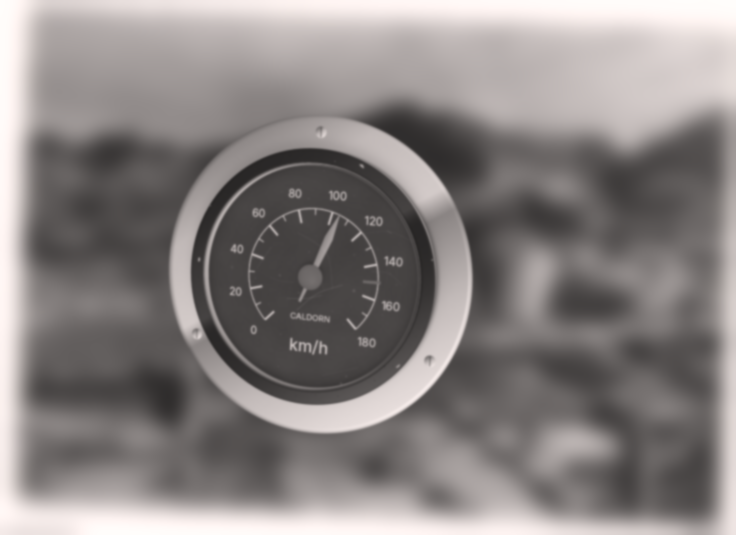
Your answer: 105 km/h
